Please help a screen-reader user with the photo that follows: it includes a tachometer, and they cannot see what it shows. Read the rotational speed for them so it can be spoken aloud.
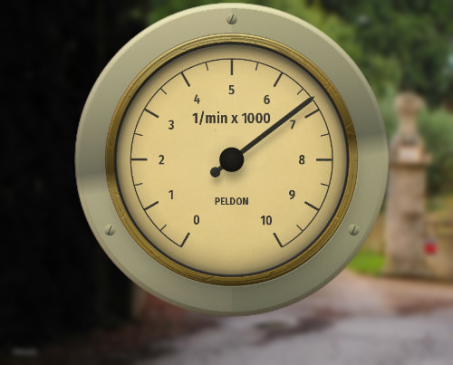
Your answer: 6750 rpm
